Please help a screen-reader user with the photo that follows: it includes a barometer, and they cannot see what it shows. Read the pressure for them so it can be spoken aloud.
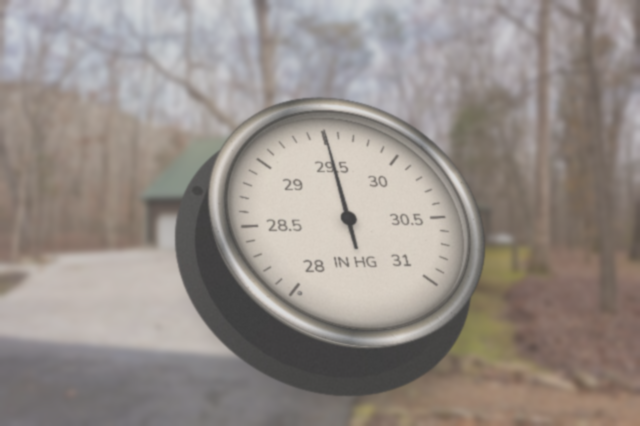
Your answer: 29.5 inHg
